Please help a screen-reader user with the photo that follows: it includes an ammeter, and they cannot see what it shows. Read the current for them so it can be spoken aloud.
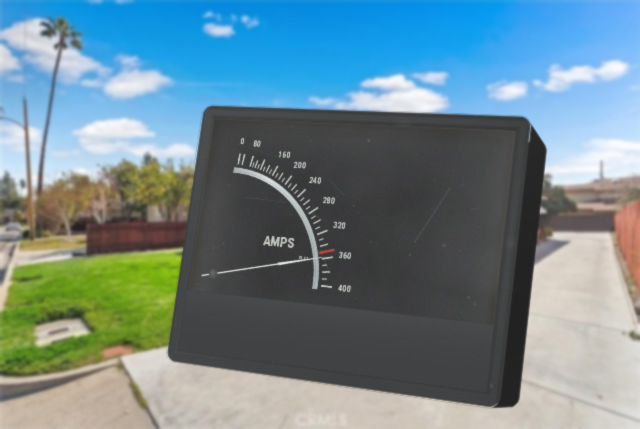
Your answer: 360 A
